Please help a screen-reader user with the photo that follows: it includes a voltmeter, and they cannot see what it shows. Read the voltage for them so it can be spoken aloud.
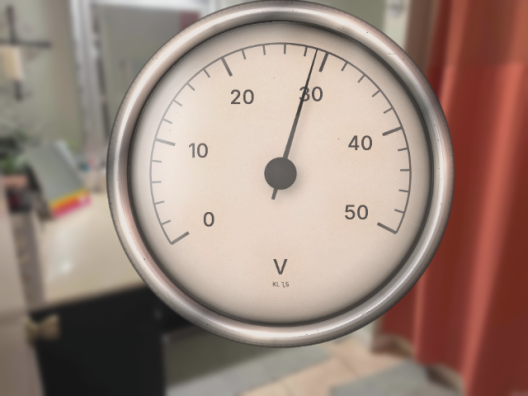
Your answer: 29 V
